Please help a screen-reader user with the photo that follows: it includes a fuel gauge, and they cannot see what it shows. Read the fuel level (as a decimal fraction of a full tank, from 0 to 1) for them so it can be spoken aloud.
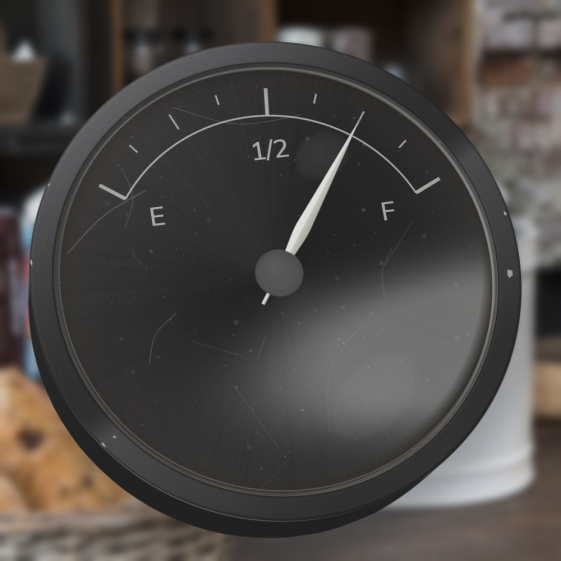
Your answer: 0.75
